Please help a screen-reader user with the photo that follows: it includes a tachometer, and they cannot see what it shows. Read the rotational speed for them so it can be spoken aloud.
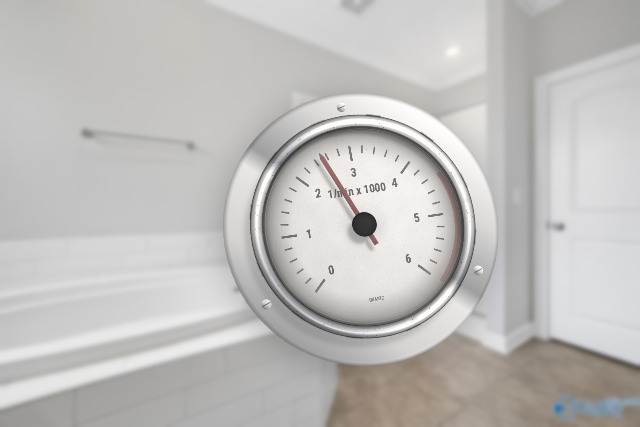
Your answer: 2500 rpm
